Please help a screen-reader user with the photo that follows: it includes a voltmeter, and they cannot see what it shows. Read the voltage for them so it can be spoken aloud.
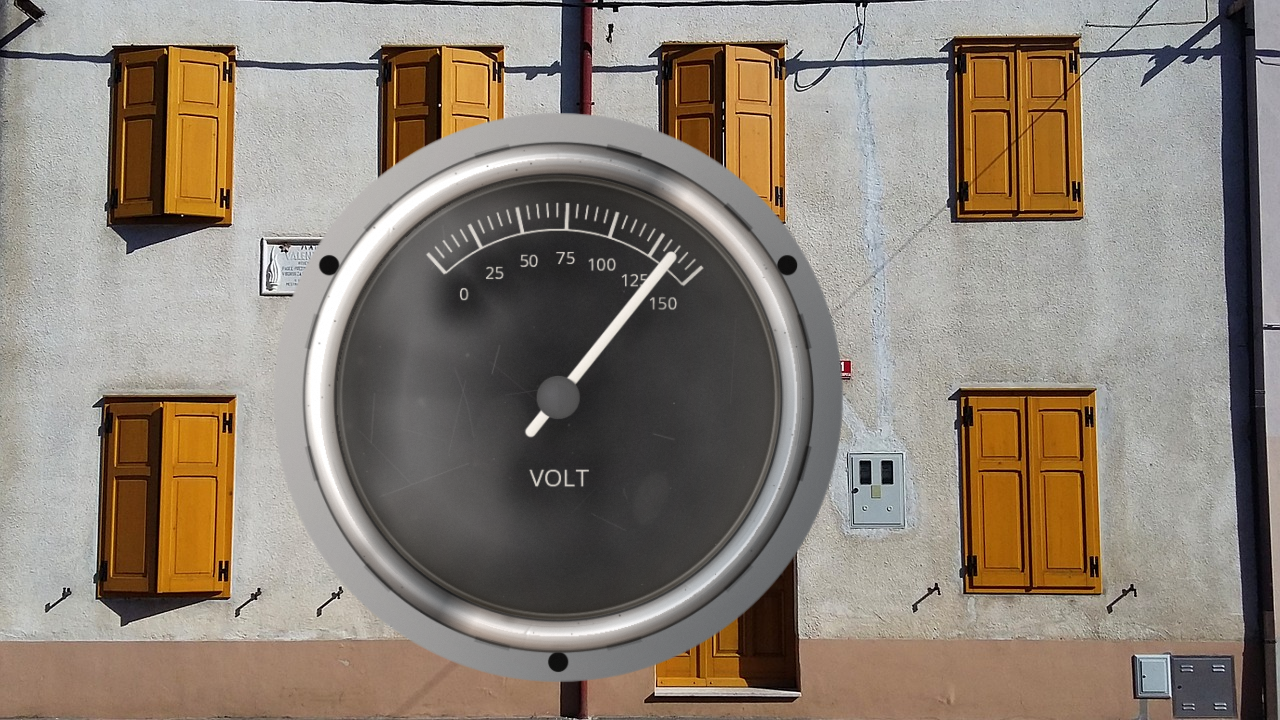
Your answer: 135 V
